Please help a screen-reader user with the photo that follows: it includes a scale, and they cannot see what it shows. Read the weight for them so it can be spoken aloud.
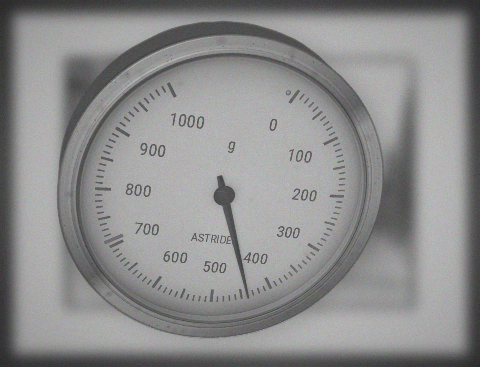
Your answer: 440 g
